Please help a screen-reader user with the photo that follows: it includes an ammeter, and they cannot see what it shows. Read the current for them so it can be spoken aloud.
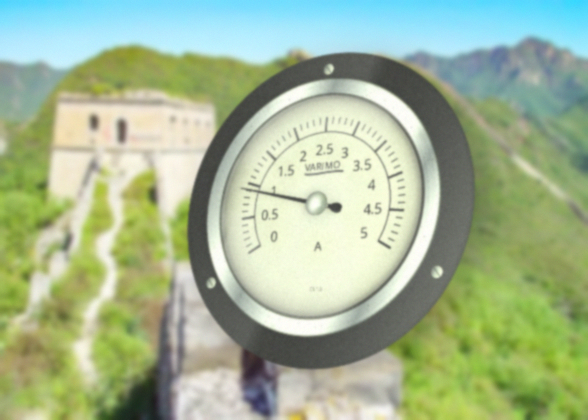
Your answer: 0.9 A
